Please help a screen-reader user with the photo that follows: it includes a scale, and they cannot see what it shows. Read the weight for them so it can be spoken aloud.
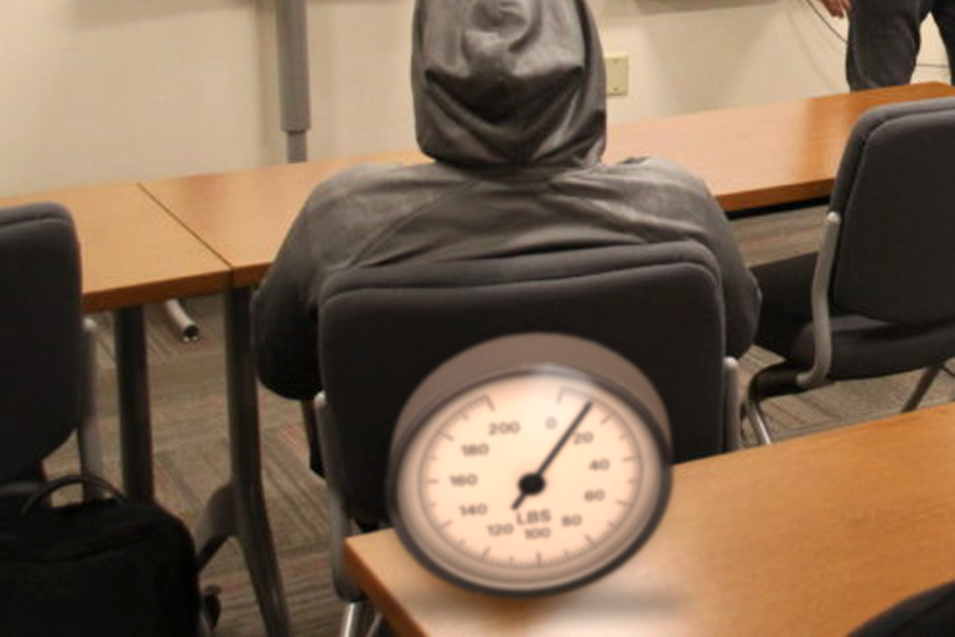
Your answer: 10 lb
